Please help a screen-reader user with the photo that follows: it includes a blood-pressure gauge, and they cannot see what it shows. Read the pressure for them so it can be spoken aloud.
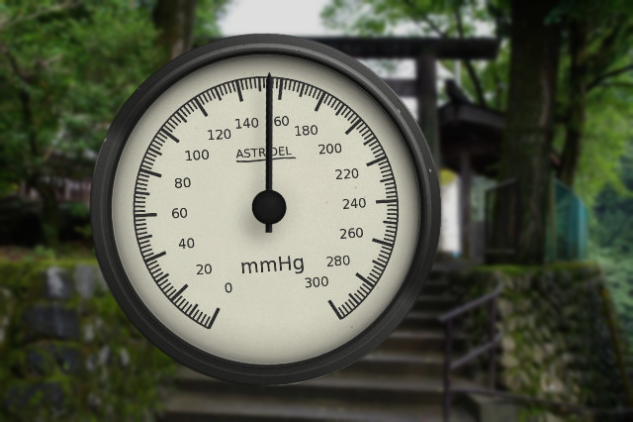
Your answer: 154 mmHg
